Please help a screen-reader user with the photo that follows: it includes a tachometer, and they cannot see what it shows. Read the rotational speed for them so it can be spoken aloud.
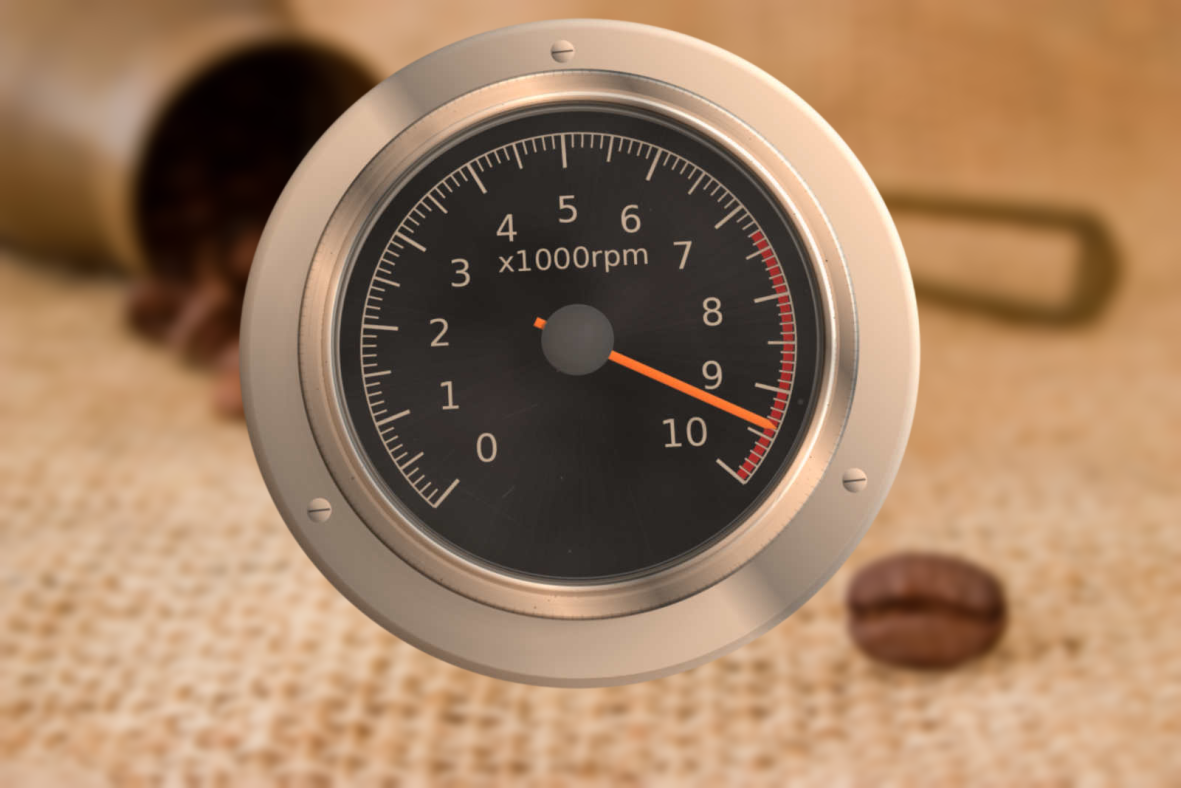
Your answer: 9400 rpm
